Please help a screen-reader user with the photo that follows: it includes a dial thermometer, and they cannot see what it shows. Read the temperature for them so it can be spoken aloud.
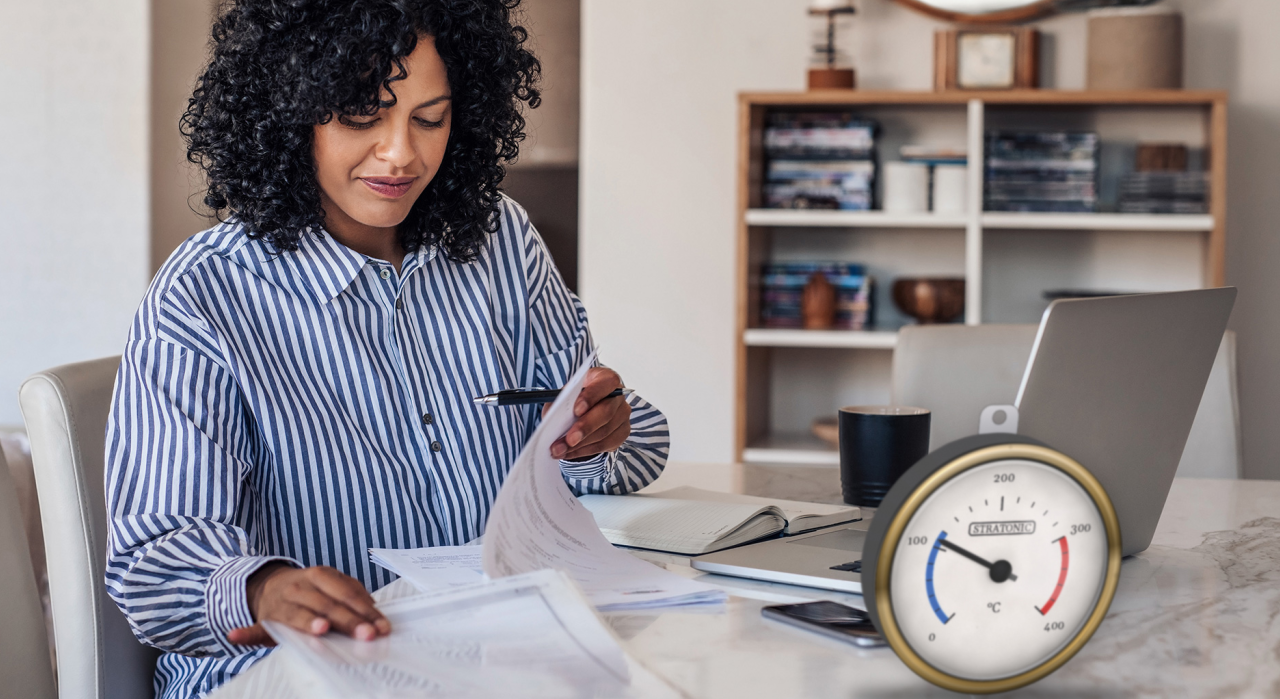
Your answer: 110 °C
